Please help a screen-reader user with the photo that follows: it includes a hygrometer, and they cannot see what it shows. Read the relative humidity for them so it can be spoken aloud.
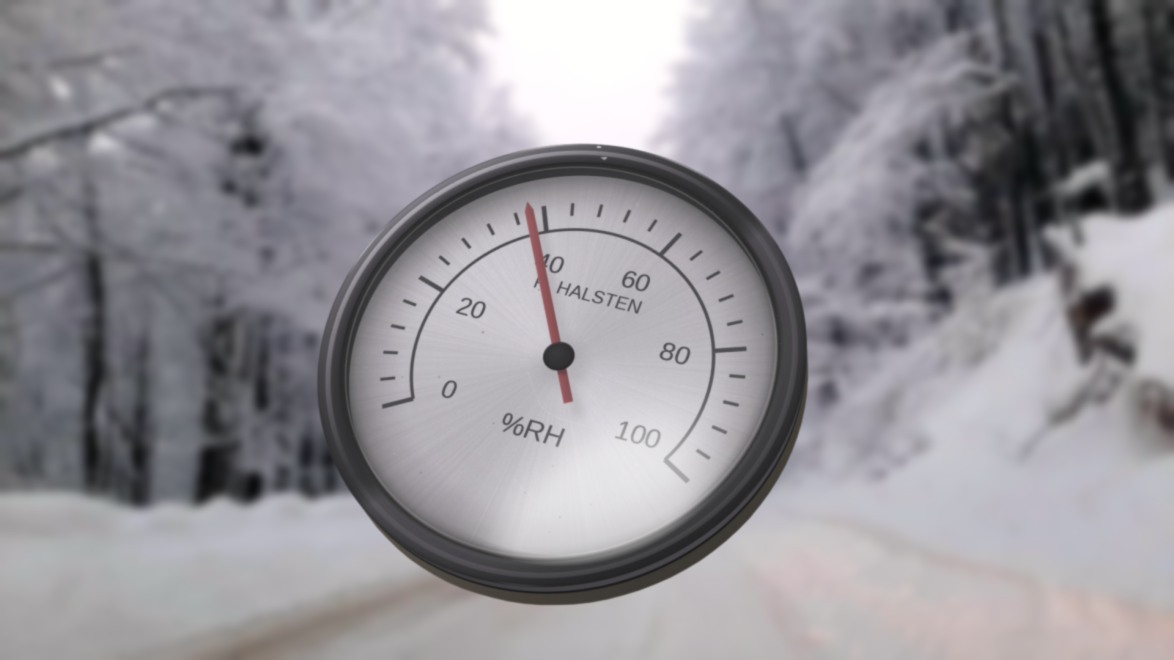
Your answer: 38 %
